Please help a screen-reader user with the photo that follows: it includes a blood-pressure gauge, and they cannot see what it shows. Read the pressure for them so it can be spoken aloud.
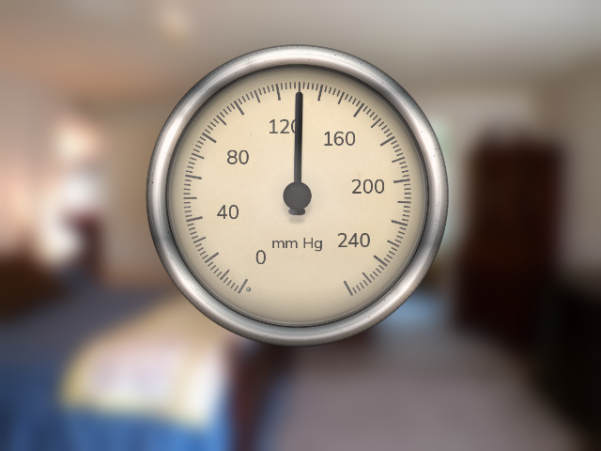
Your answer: 130 mmHg
